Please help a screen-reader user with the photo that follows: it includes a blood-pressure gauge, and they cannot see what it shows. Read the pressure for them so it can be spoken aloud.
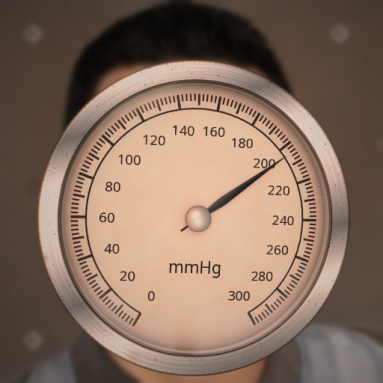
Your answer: 204 mmHg
